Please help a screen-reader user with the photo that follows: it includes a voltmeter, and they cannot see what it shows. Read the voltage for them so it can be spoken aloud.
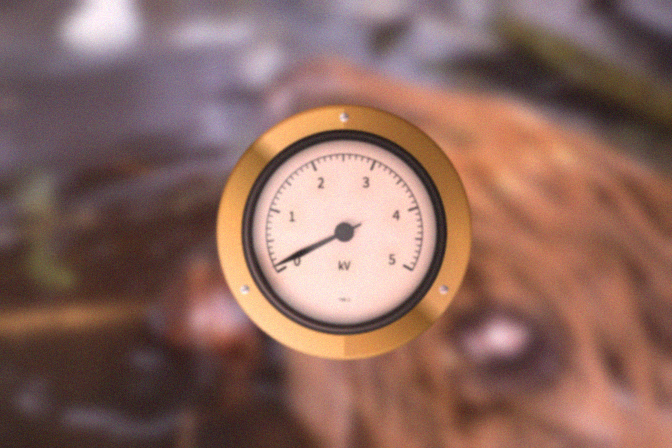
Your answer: 0.1 kV
